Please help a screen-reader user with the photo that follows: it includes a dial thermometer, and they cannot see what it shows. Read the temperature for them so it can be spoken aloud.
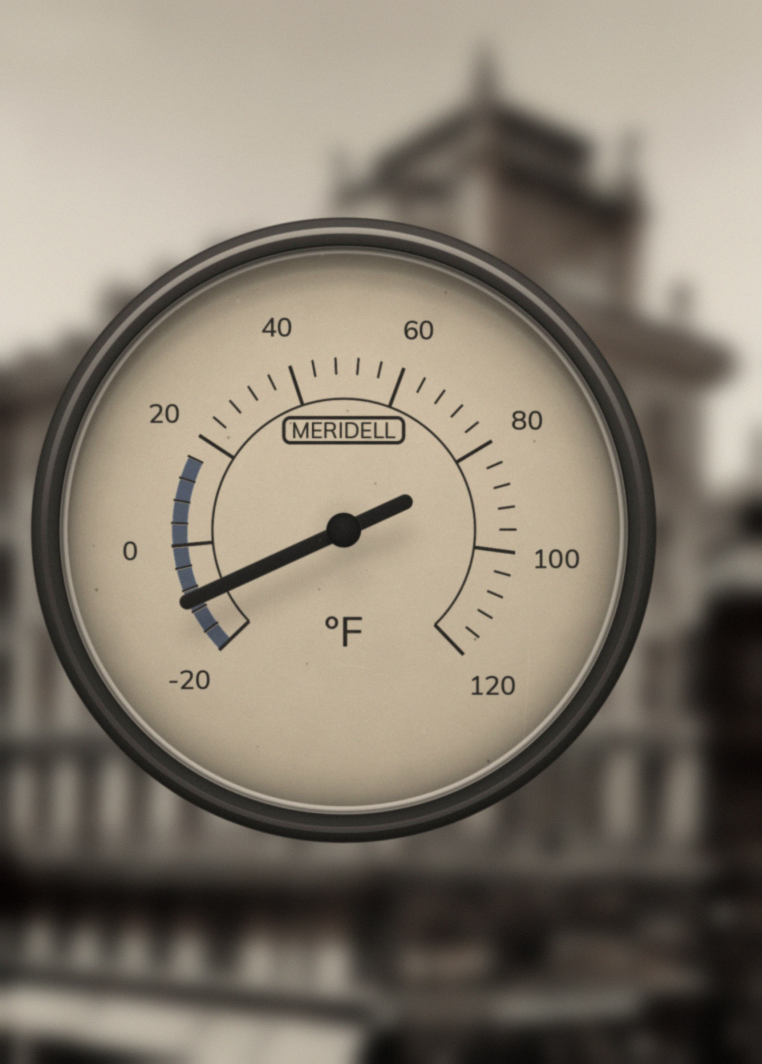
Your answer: -10 °F
